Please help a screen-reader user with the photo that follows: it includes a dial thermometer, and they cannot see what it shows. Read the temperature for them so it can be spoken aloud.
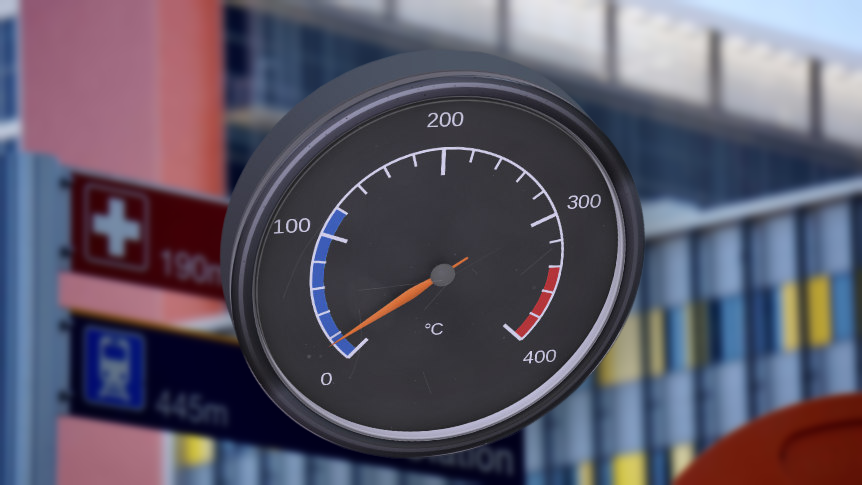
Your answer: 20 °C
